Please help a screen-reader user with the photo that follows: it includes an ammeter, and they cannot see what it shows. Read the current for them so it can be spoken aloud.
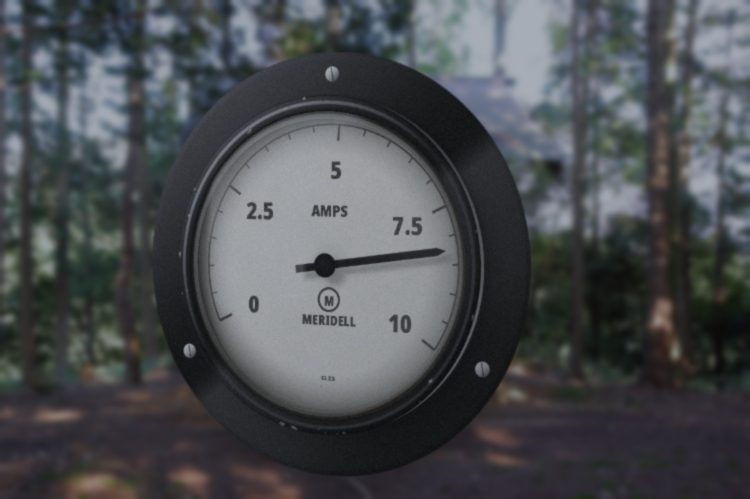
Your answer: 8.25 A
